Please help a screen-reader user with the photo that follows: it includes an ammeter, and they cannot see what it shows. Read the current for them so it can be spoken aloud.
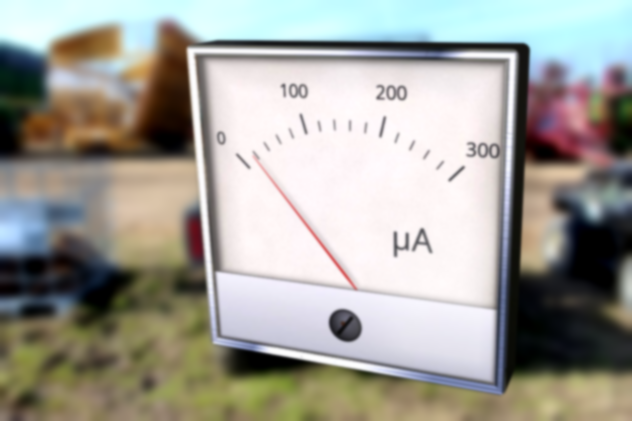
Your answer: 20 µA
